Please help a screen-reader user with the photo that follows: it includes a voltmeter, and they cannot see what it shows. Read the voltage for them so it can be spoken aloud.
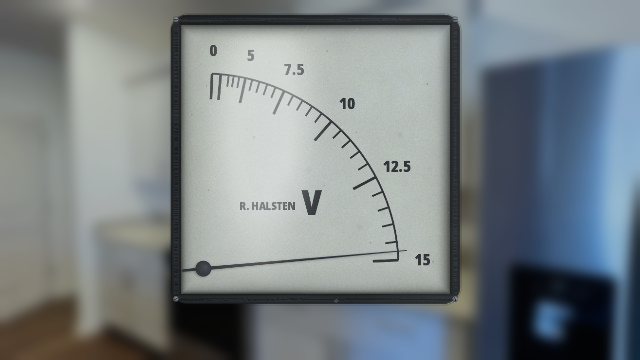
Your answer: 14.75 V
